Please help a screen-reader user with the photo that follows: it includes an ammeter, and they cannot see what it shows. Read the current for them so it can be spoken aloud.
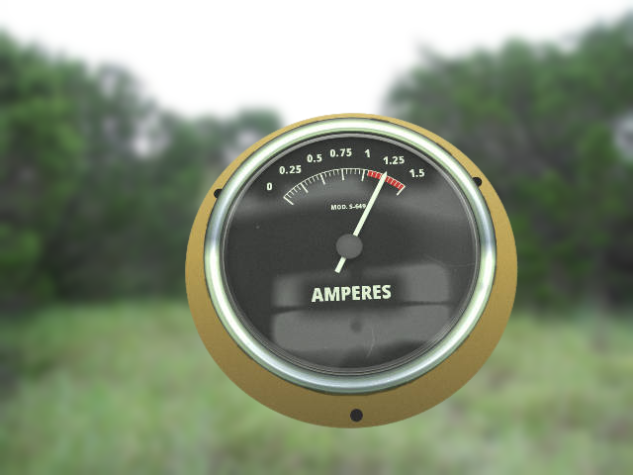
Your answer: 1.25 A
